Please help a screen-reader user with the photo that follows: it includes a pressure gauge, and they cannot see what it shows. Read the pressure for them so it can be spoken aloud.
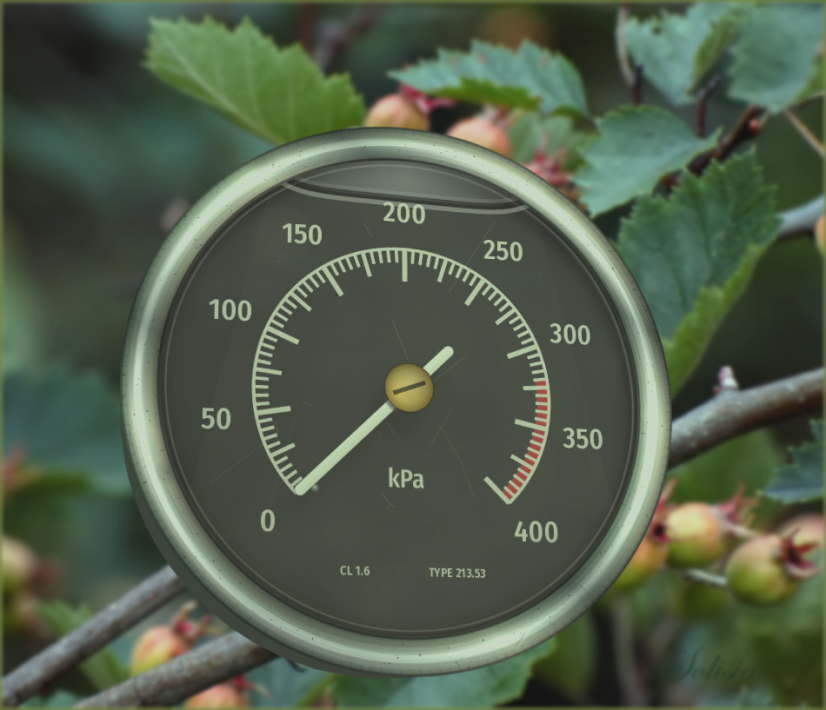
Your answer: 0 kPa
